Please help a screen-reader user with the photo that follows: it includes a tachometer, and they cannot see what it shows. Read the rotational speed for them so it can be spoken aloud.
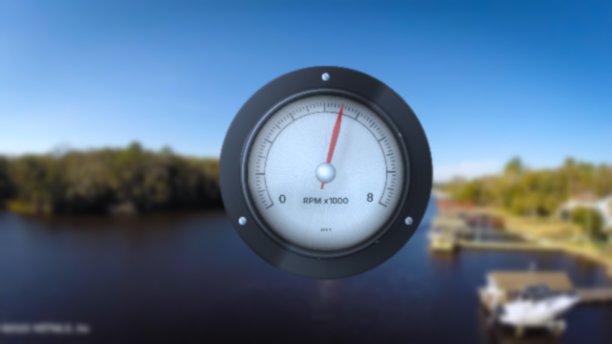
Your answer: 4500 rpm
